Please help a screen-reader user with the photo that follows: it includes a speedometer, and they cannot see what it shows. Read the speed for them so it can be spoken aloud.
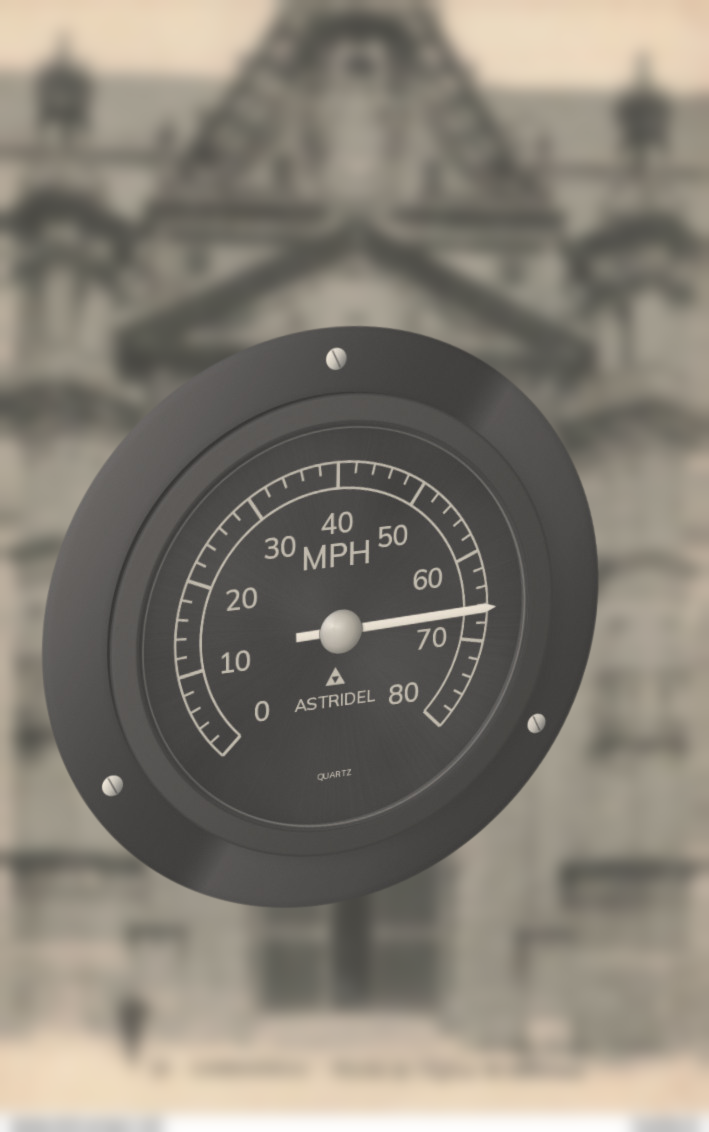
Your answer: 66 mph
